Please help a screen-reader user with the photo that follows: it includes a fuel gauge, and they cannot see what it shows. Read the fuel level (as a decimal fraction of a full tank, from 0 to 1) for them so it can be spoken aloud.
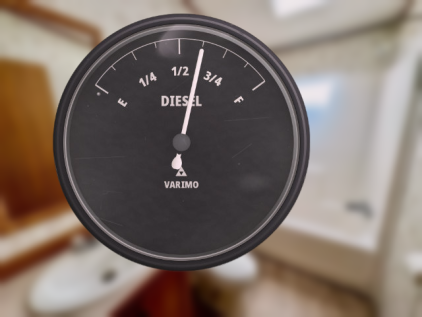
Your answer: 0.625
